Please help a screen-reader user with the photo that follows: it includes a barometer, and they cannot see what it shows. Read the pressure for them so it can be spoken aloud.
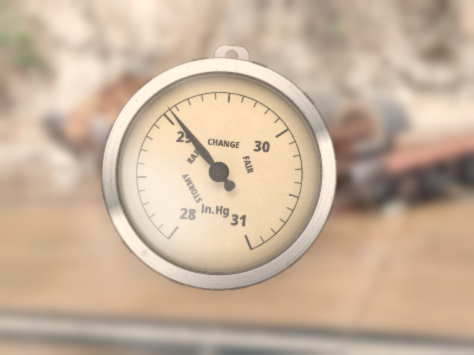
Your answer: 29.05 inHg
